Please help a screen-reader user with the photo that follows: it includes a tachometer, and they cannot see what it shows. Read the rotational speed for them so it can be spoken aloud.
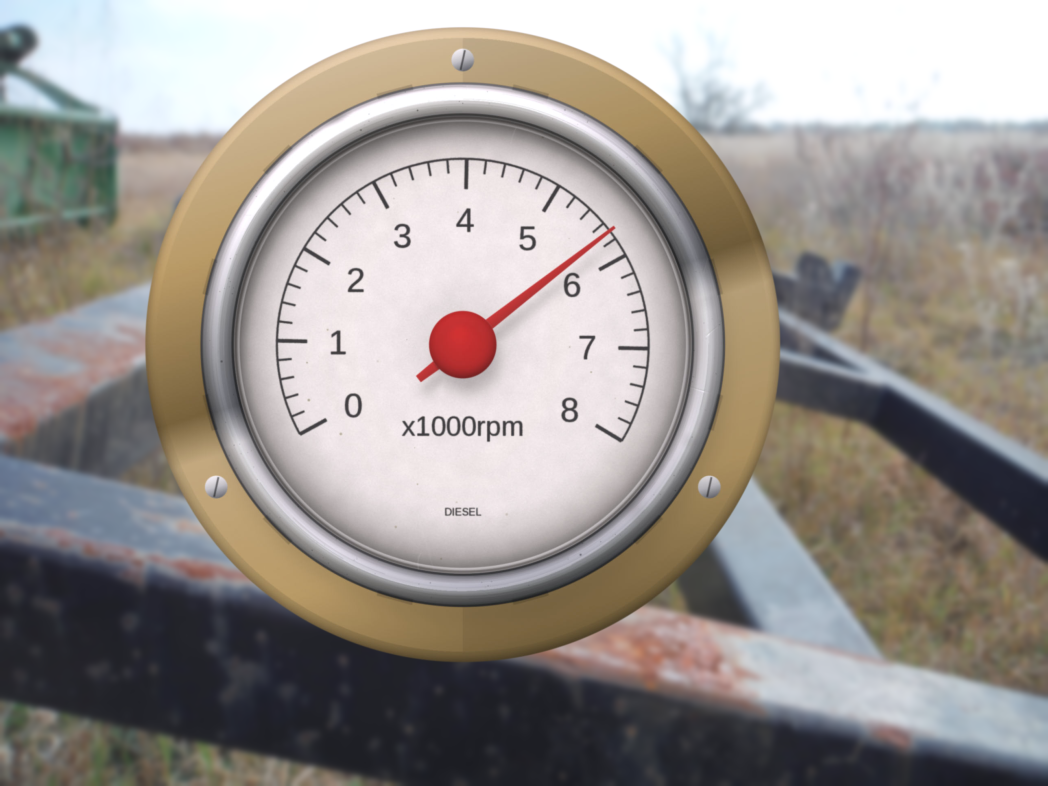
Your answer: 5700 rpm
